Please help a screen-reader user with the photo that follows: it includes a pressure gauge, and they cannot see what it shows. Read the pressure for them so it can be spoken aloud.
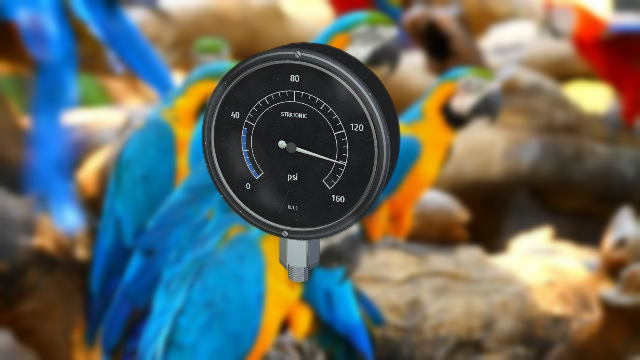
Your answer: 140 psi
